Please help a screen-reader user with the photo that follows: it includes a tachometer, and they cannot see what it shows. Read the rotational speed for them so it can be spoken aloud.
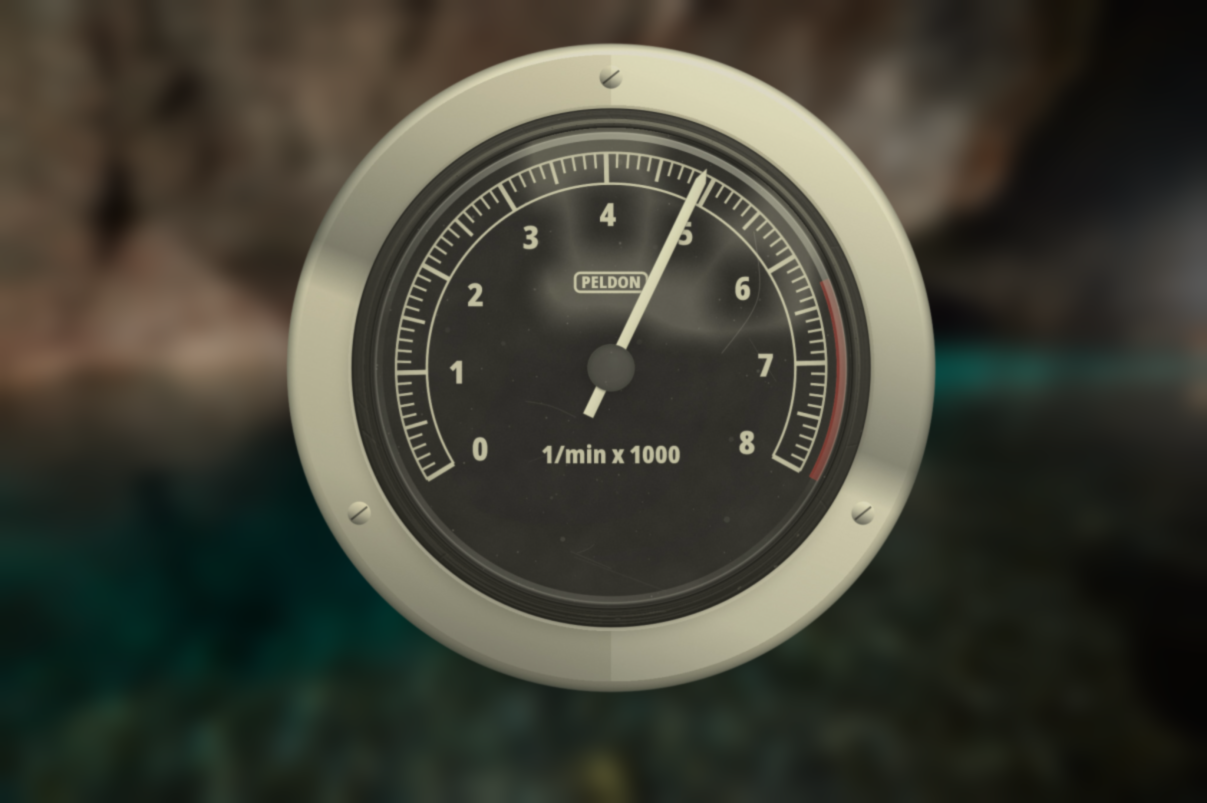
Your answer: 4900 rpm
